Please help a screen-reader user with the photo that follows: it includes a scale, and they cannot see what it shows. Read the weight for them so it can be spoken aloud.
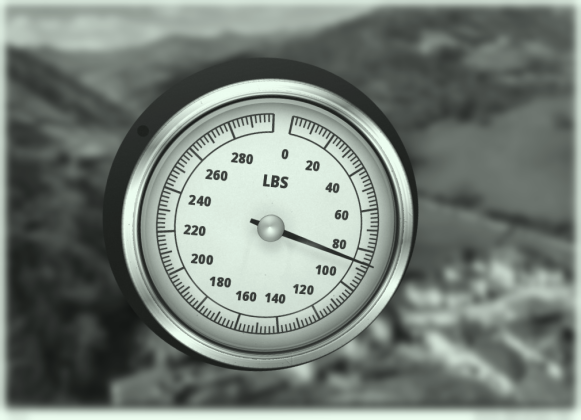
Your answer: 86 lb
